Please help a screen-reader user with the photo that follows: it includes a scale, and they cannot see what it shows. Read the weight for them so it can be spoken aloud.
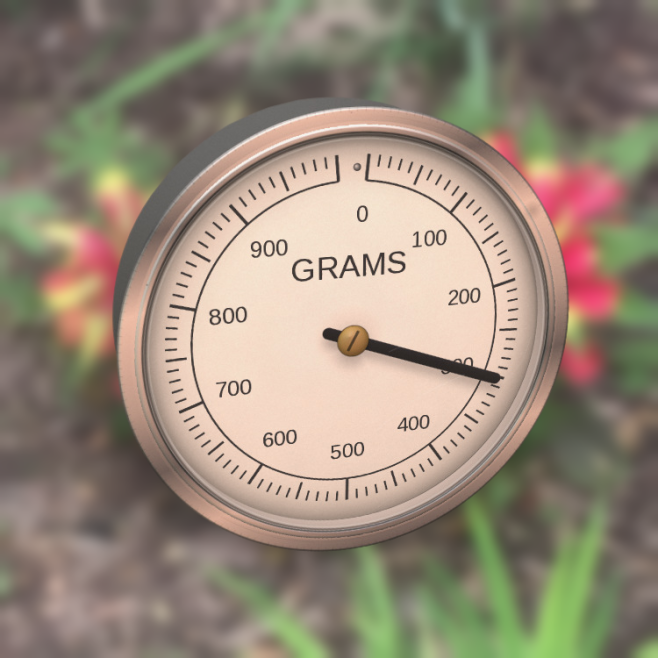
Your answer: 300 g
